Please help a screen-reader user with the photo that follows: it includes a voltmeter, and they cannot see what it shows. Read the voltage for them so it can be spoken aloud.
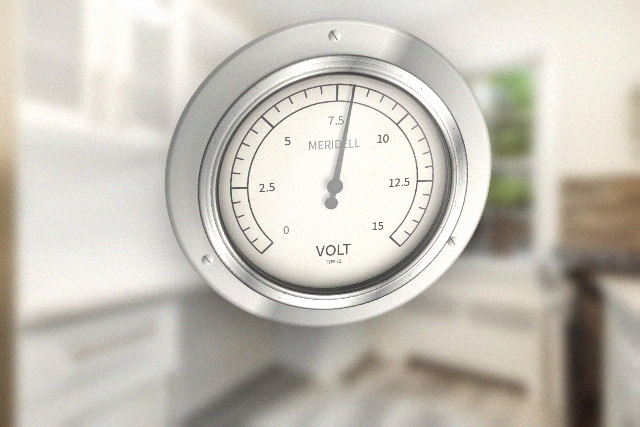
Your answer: 8 V
